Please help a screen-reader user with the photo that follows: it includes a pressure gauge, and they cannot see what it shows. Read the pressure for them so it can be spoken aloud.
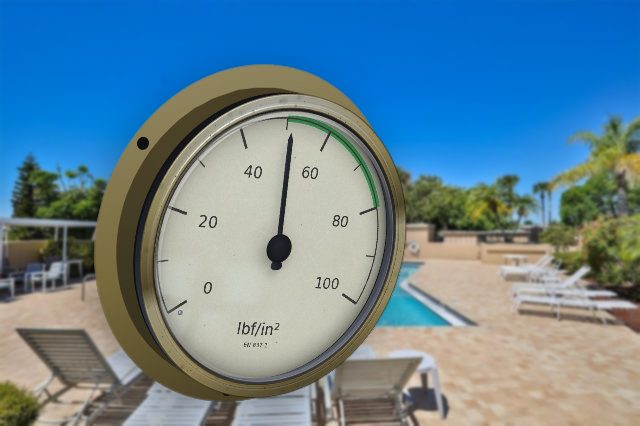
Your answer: 50 psi
